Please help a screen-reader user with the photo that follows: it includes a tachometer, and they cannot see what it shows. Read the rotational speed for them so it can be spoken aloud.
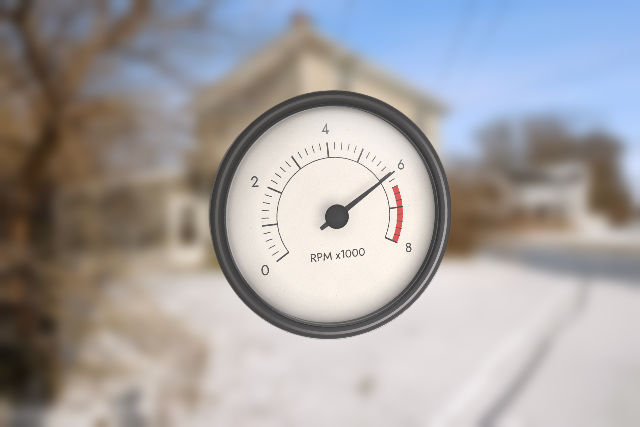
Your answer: 6000 rpm
